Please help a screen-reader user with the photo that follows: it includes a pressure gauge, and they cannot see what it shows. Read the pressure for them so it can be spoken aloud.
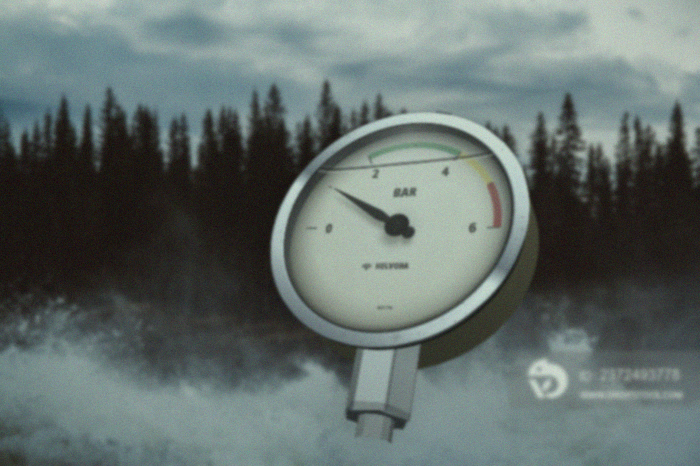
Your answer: 1 bar
